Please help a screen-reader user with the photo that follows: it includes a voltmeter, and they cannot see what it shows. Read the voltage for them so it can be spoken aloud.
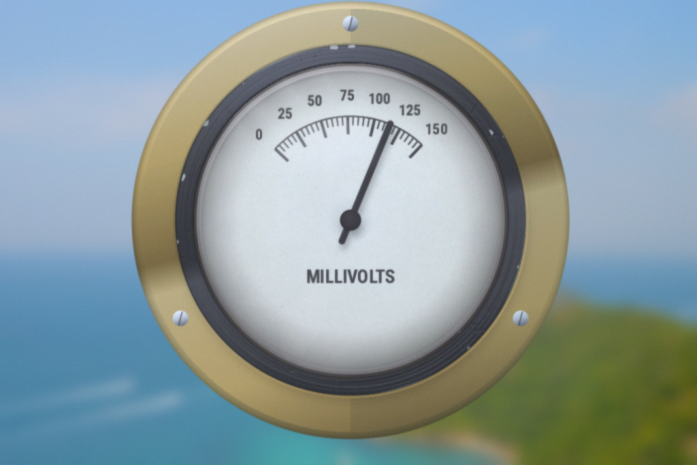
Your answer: 115 mV
